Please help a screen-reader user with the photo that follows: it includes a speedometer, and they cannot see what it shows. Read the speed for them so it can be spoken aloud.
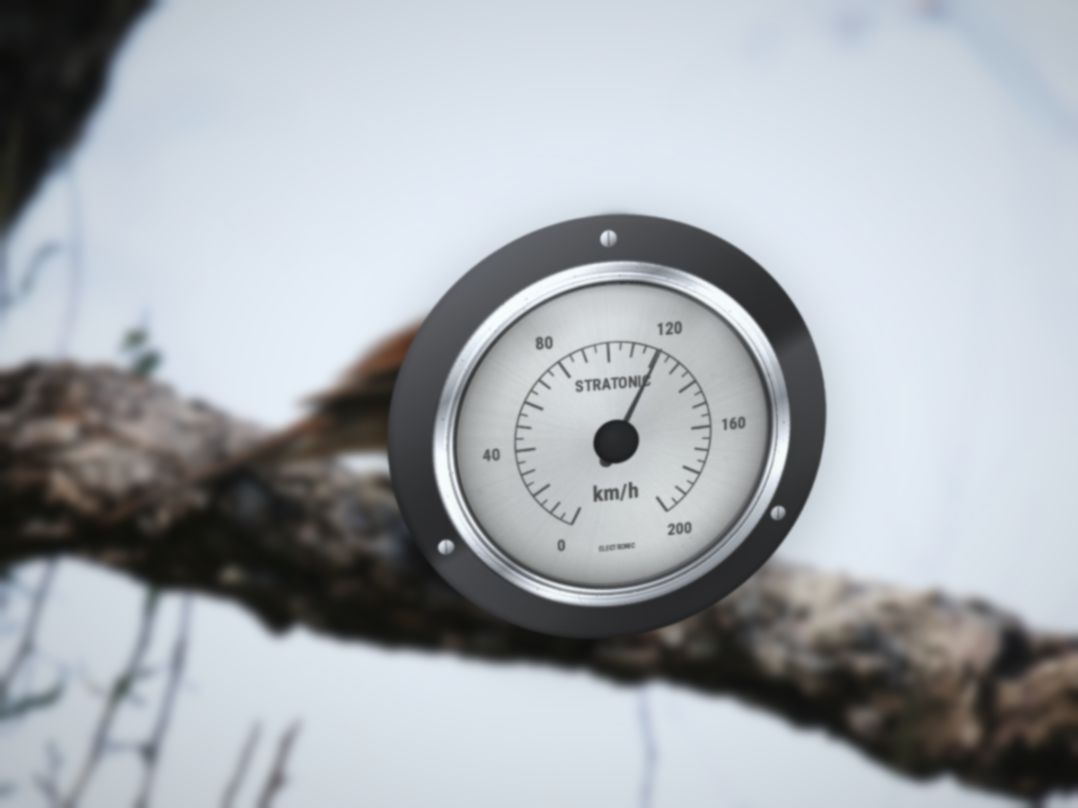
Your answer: 120 km/h
